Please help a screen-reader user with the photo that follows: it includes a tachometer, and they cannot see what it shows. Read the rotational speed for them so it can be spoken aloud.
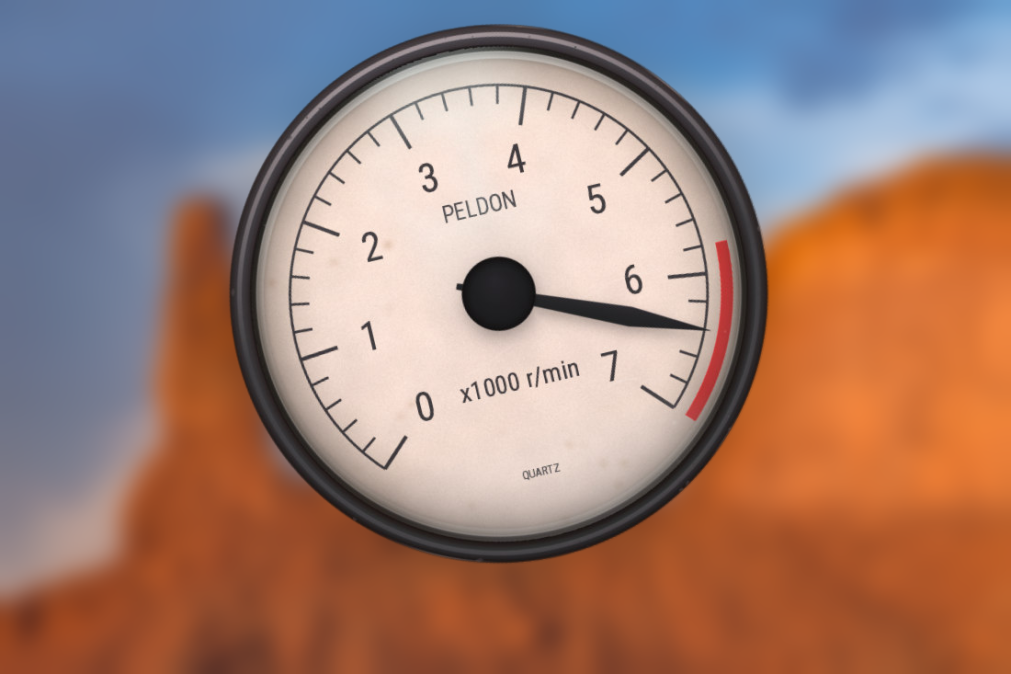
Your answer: 6400 rpm
